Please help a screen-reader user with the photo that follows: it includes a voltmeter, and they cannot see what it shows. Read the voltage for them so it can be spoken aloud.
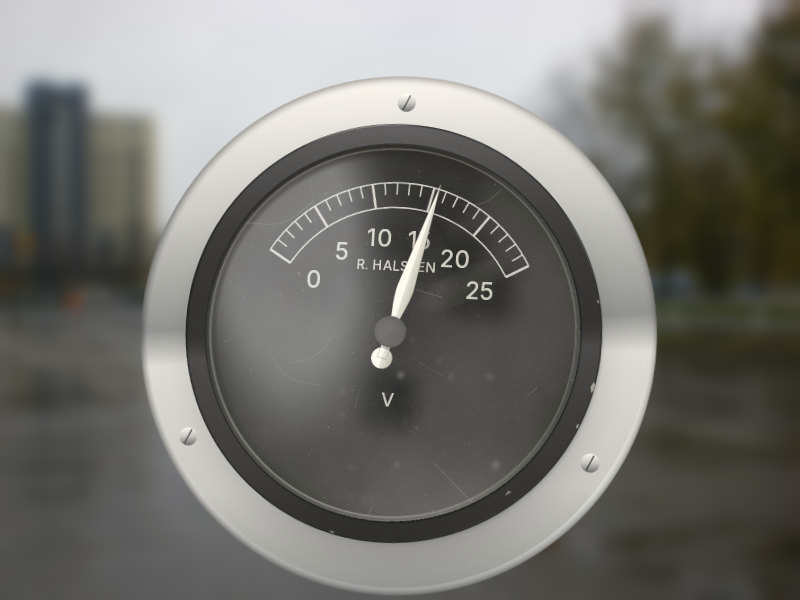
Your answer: 15.5 V
